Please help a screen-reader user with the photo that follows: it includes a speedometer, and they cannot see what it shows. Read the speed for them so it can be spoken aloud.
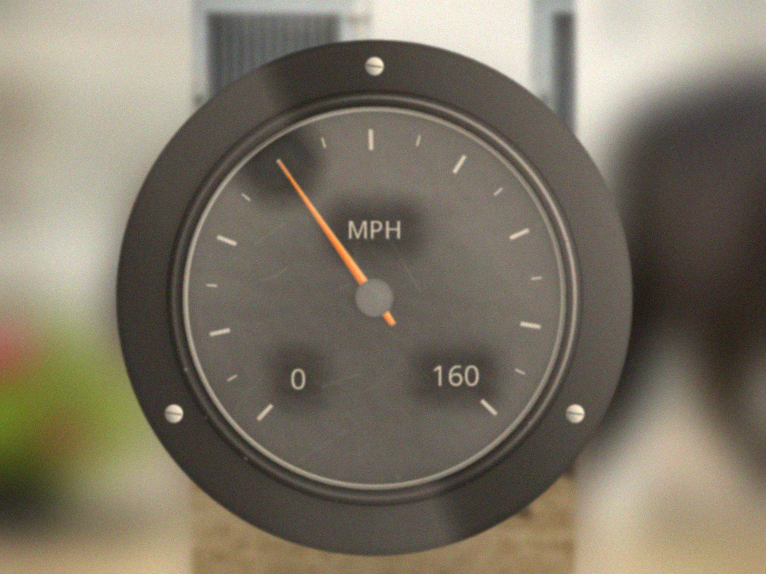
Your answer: 60 mph
